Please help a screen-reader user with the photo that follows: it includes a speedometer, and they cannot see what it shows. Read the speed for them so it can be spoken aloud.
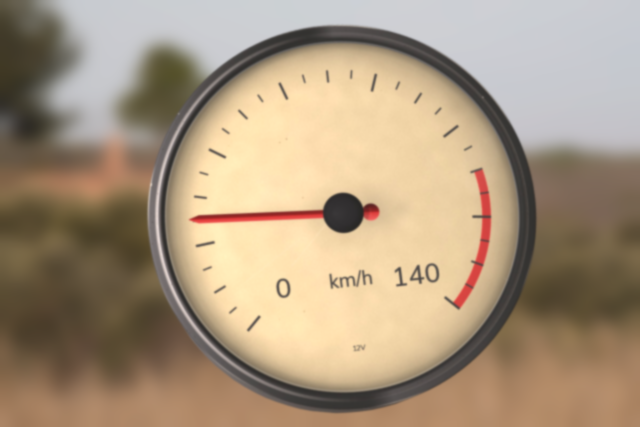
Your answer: 25 km/h
